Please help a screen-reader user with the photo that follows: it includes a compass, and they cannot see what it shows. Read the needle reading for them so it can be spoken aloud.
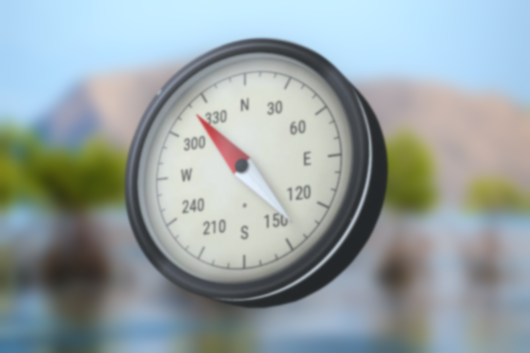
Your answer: 320 °
